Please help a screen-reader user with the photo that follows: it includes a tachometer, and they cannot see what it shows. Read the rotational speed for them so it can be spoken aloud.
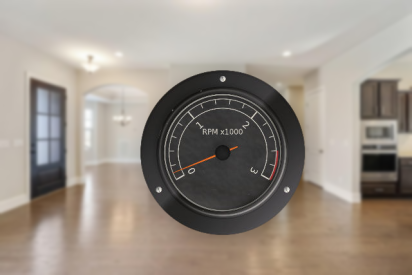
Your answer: 100 rpm
